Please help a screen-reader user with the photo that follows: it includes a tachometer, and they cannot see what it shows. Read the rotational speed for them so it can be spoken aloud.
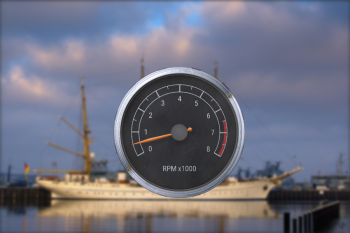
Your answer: 500 rpm
